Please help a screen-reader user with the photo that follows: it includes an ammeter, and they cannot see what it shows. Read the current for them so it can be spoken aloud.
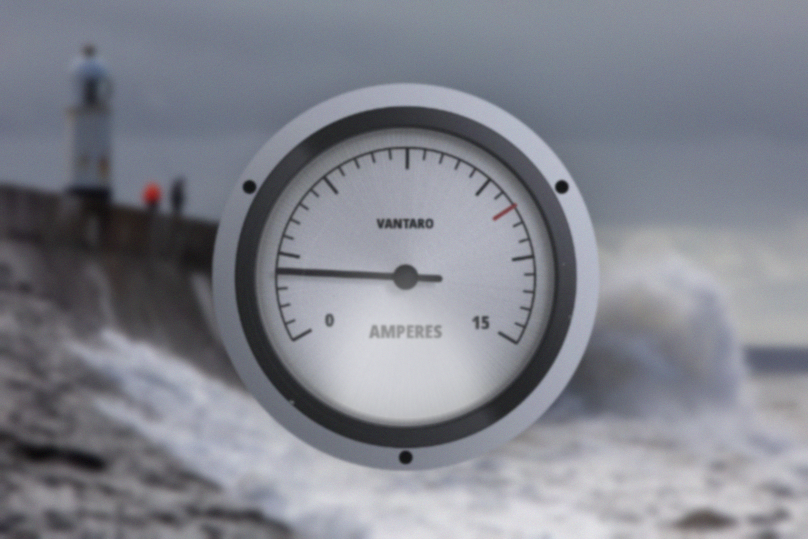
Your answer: 2 A
